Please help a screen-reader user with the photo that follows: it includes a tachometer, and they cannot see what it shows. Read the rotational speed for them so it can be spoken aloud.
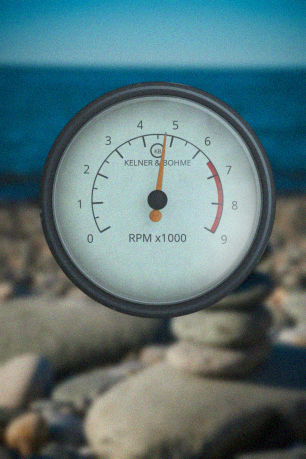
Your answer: 4750 rpm
